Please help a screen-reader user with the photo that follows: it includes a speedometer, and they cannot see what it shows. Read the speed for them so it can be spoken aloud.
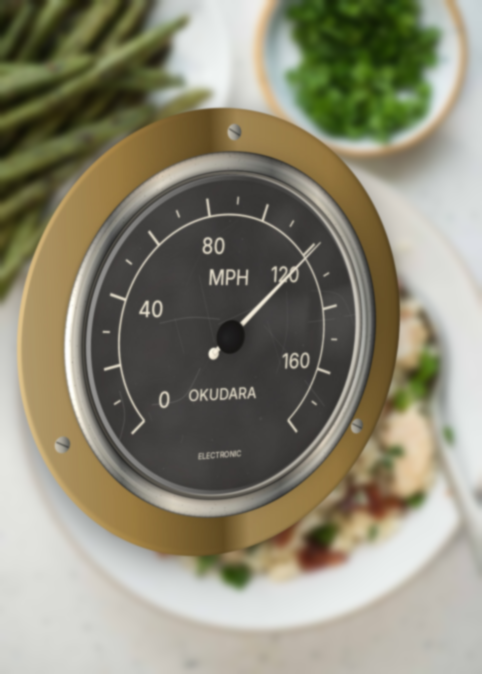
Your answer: 120 mph
